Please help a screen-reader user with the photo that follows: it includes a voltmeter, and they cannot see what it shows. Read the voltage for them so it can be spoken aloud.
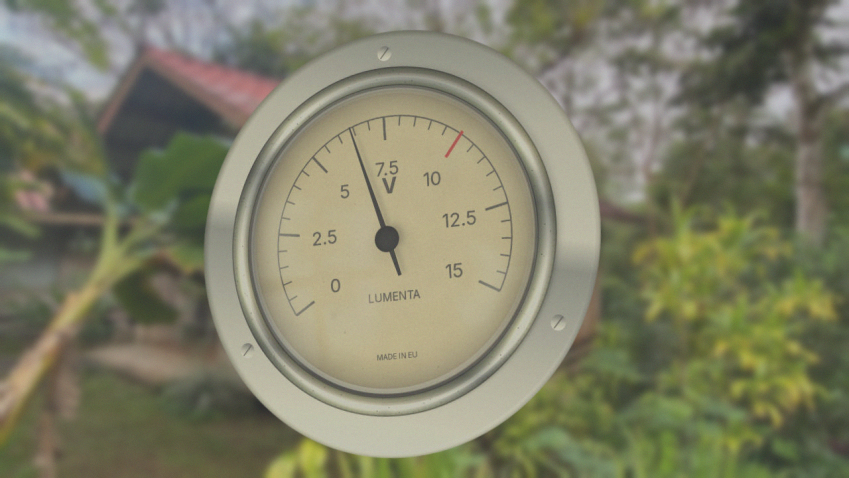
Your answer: 6.5 V
